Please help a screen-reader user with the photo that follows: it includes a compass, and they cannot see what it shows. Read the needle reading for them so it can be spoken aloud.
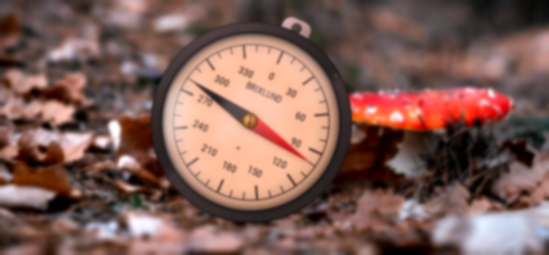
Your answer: 100 °
